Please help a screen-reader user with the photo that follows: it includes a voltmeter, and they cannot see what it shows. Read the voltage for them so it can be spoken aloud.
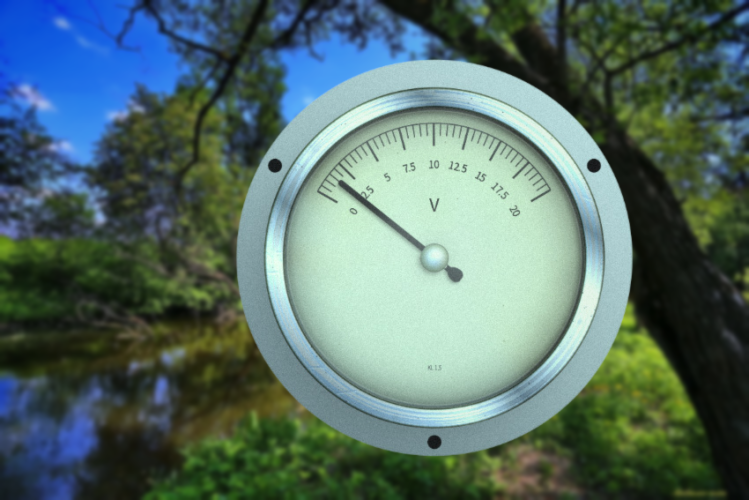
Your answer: 1.5 V
